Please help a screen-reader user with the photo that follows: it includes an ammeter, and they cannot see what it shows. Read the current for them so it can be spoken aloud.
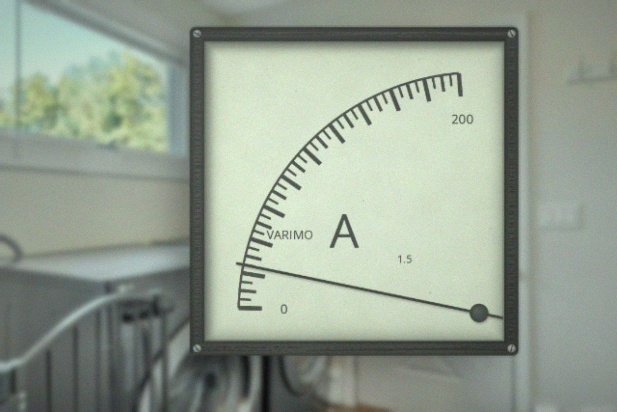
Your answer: 25 A
